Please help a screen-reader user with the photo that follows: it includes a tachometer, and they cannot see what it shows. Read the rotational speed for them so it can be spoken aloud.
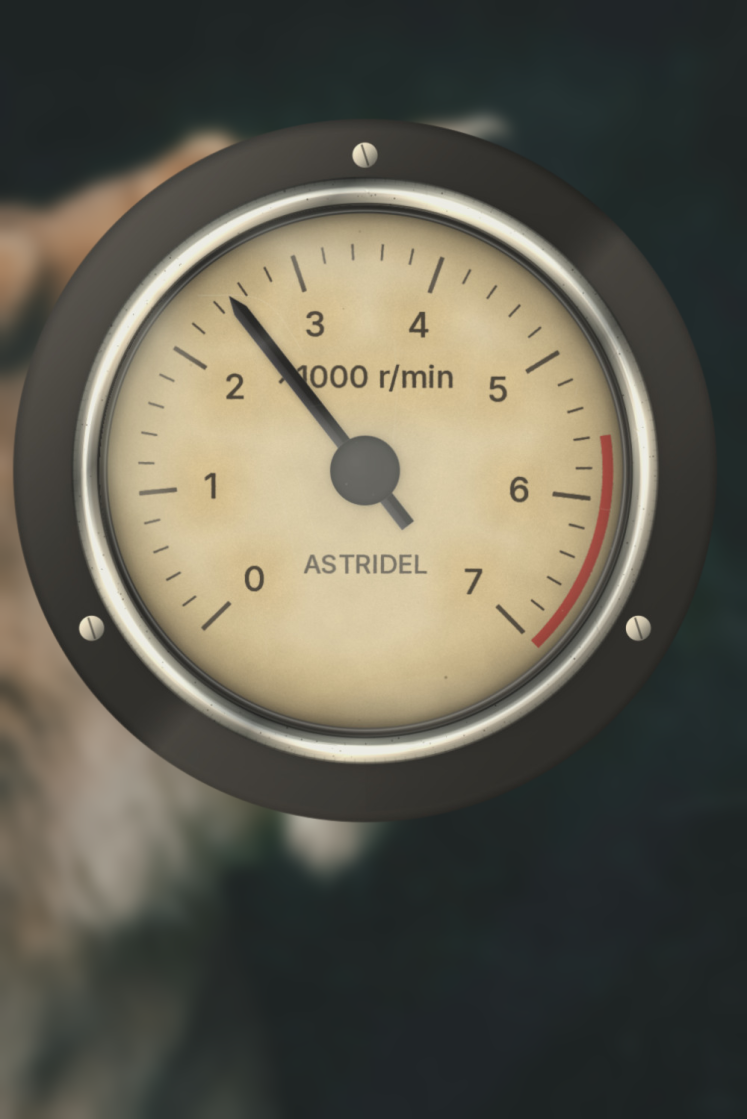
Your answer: 2500 rpm
